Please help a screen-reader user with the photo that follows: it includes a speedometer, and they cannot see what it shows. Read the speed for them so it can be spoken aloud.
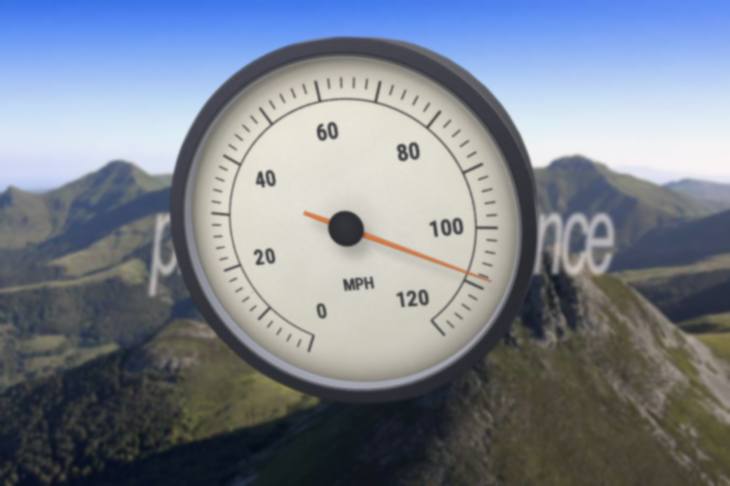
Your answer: 108 mph
